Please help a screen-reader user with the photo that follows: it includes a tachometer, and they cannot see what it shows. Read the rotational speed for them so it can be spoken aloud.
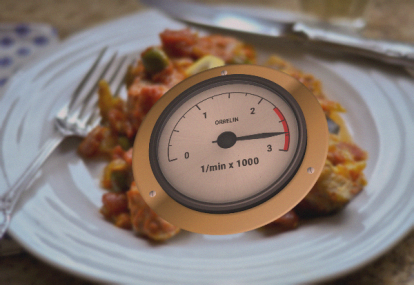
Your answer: 2750 rpm
